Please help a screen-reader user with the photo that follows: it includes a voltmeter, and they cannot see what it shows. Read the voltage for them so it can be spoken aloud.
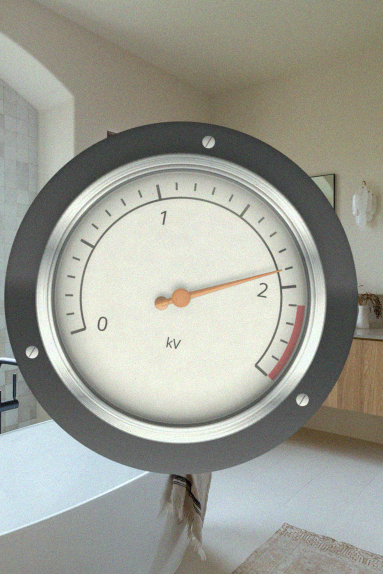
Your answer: 1.9 kV
